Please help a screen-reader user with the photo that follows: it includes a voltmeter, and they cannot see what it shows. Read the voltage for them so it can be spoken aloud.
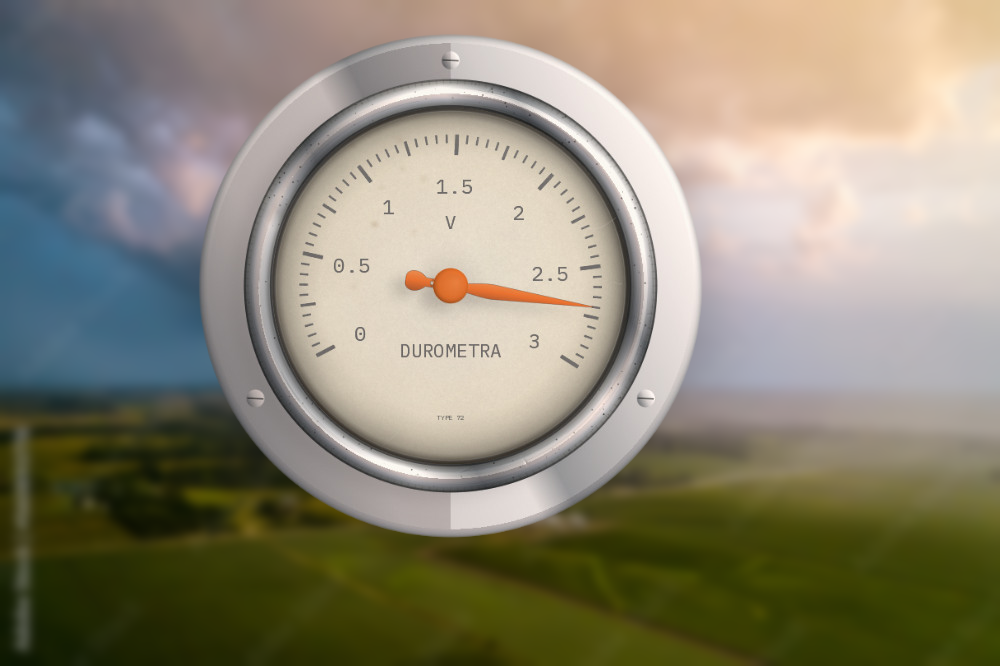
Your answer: 2.7 V
